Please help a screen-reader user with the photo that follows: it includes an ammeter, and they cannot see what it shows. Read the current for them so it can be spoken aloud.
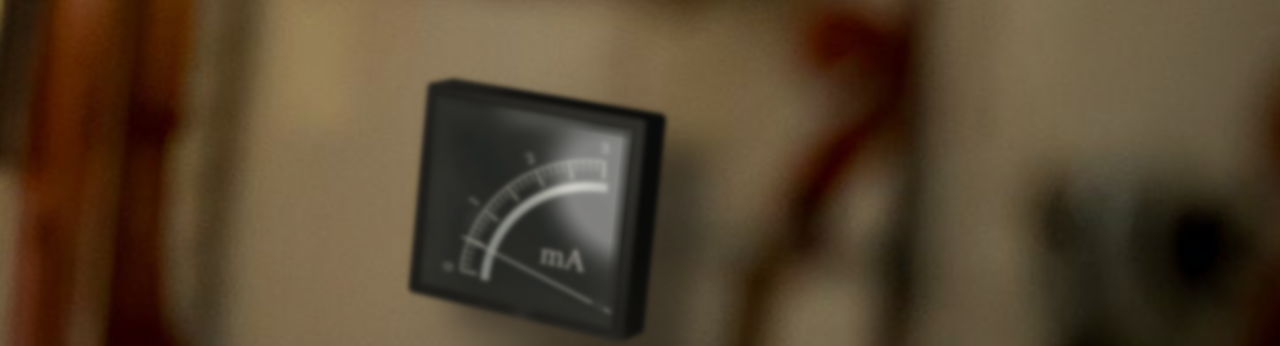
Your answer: 0.5 mA
